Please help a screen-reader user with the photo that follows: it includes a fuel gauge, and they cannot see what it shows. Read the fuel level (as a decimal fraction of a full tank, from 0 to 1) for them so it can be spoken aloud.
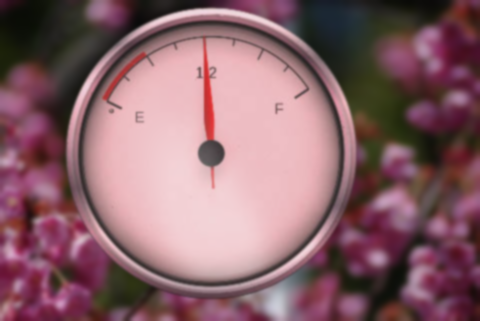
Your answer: 0.5
